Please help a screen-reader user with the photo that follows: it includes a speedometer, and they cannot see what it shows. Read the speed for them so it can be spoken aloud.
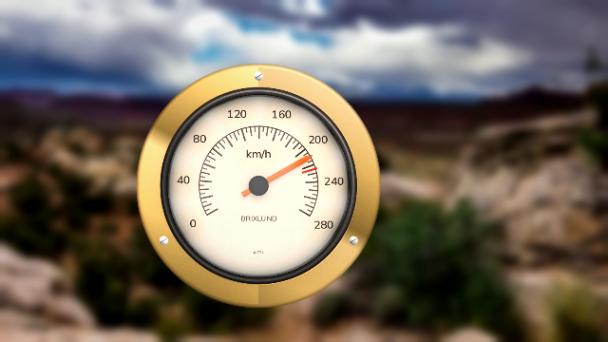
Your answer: 210 km/h
